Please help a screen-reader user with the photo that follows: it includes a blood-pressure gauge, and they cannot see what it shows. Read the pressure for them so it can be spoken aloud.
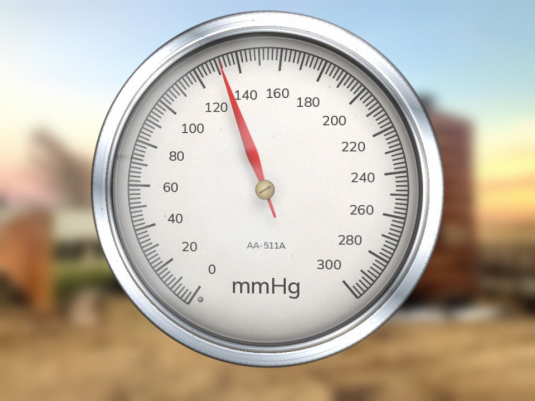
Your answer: 132 mmHg
